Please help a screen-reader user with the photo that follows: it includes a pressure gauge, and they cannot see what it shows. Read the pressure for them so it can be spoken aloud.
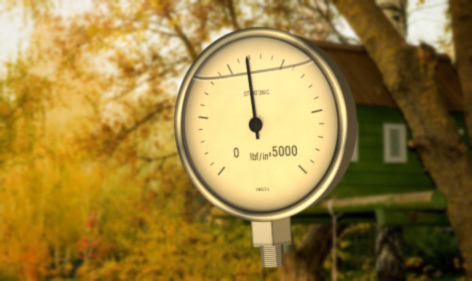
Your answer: 2400 psi
